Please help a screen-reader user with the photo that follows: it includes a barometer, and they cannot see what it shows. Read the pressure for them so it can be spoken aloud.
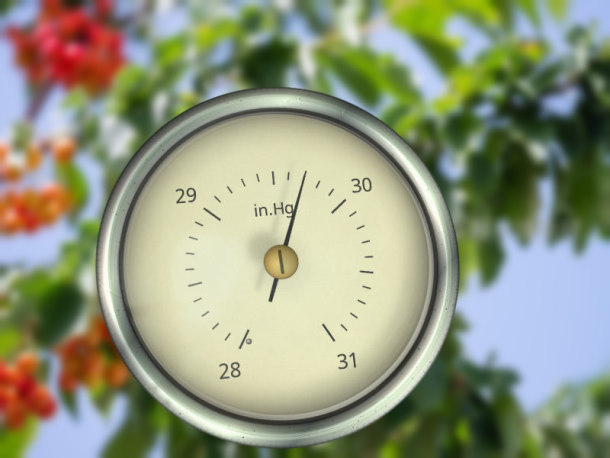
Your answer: 29.7 inHg
